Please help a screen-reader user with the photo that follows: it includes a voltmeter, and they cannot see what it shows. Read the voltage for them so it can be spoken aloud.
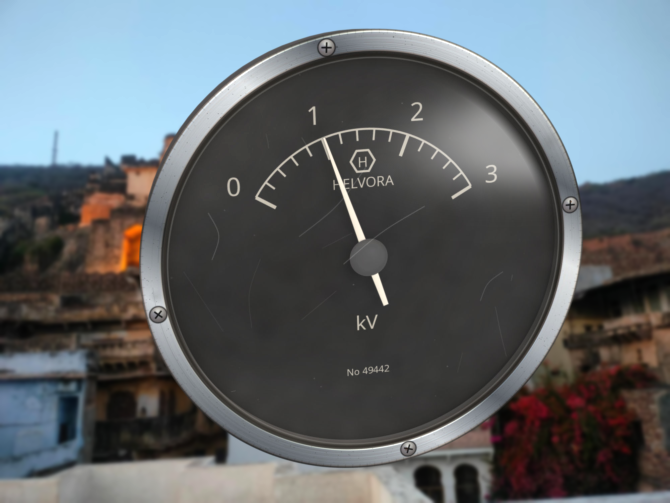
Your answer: 1 kV
